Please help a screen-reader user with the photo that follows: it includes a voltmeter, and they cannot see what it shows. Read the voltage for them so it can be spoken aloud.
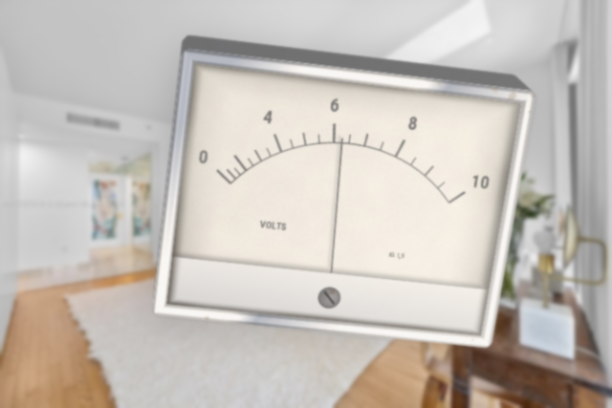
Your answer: 6.25 V
